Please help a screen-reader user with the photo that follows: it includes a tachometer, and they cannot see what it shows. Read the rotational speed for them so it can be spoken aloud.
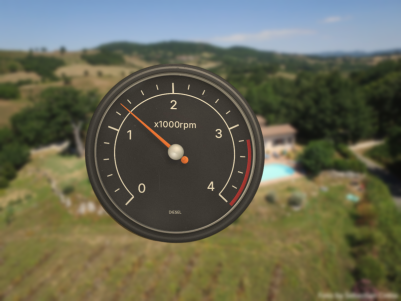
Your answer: 1300 rpm
